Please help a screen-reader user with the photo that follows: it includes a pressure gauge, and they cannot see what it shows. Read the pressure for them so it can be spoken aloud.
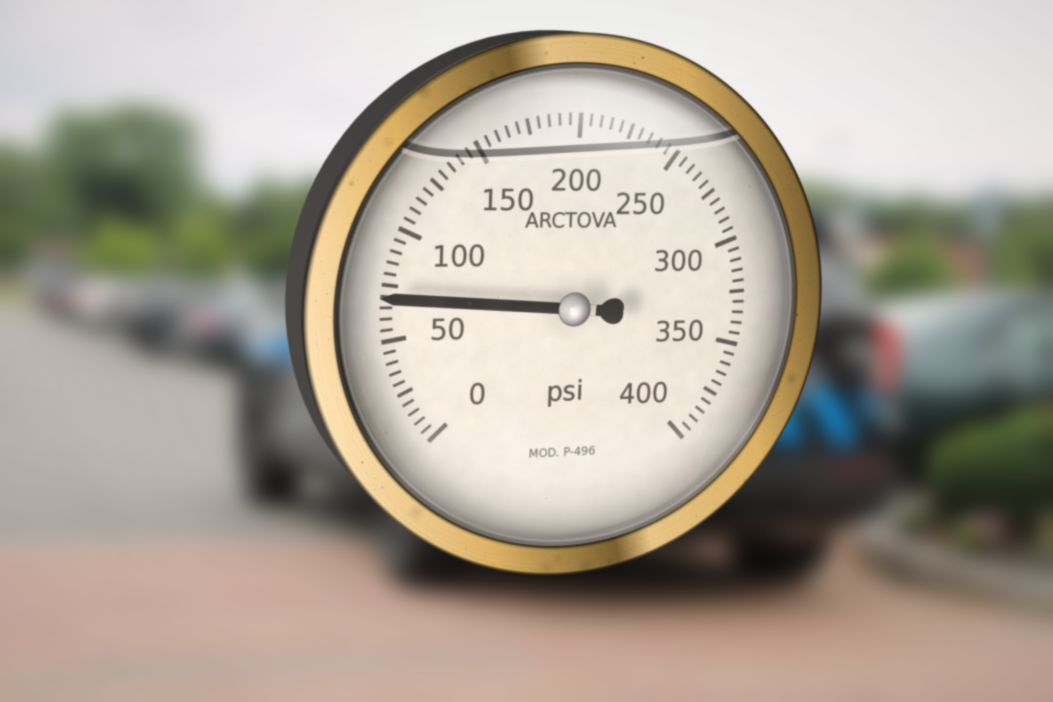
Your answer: 70 psi
